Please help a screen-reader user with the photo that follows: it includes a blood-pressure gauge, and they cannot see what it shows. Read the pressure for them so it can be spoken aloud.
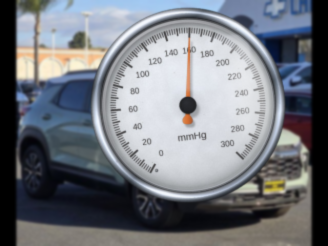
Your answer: 160 mmHg
